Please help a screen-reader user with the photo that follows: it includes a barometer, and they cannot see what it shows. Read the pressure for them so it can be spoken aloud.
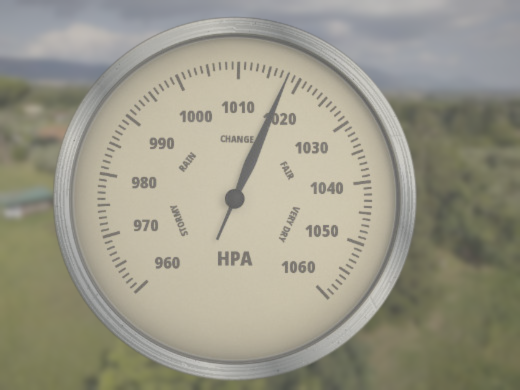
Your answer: 1018 hPa
